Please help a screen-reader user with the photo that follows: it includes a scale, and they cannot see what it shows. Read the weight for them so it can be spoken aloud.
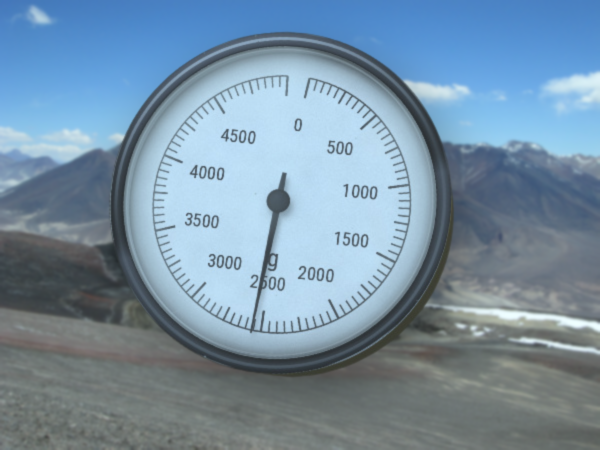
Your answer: 2550 g
